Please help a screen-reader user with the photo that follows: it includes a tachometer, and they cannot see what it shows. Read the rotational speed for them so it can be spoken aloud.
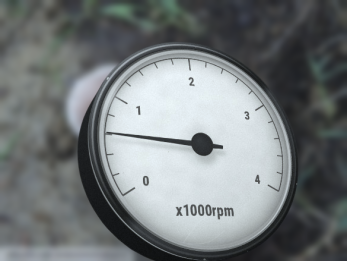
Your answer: 600 rpm
